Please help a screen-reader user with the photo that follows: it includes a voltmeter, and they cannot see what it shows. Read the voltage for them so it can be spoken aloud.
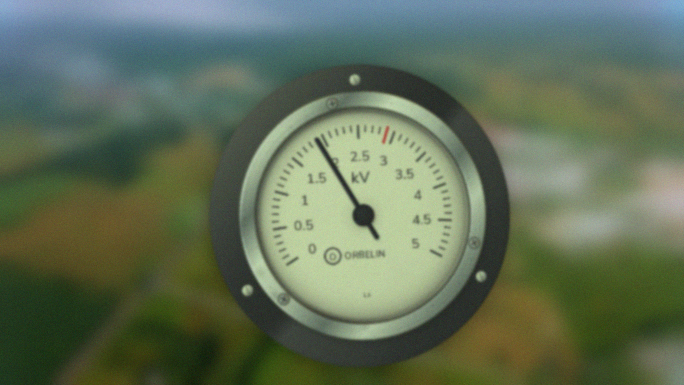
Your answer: 1.9 kV
